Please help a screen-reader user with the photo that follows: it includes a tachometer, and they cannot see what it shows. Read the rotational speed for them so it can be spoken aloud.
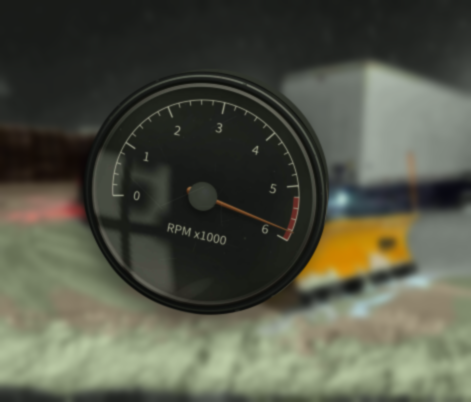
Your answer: 5800 rpm
